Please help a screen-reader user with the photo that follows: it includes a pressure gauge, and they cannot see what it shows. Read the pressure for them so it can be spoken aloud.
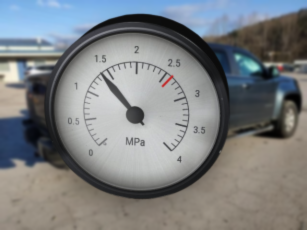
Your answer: 1.4 MPa
